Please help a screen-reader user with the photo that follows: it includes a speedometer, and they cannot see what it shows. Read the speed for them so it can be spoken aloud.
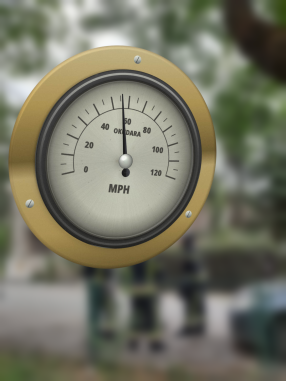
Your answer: 55 mph
